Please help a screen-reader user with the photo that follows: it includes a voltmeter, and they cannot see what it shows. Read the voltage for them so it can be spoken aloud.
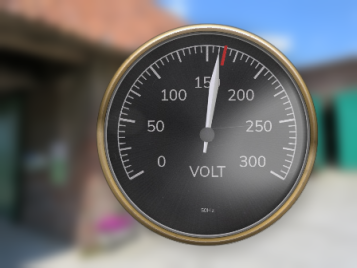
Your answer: 160 V
